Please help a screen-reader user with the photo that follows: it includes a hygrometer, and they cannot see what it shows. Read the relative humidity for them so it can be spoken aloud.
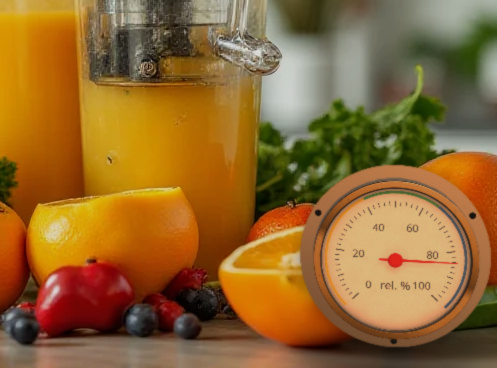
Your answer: 84 %
